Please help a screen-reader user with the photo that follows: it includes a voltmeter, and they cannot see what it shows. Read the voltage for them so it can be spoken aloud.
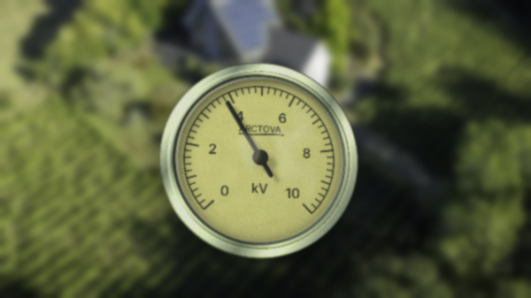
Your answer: 3.8 kV
